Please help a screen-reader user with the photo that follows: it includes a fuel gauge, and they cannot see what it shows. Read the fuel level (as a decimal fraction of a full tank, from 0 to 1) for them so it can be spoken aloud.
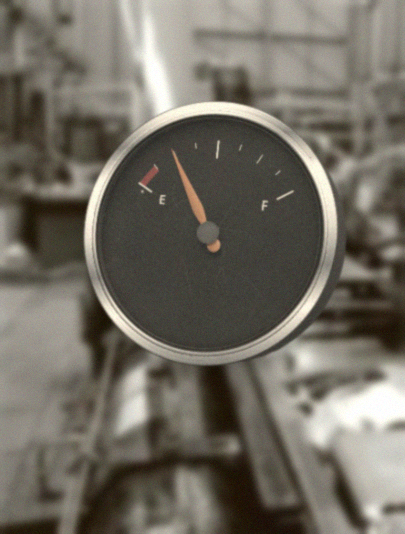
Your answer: 0.25
